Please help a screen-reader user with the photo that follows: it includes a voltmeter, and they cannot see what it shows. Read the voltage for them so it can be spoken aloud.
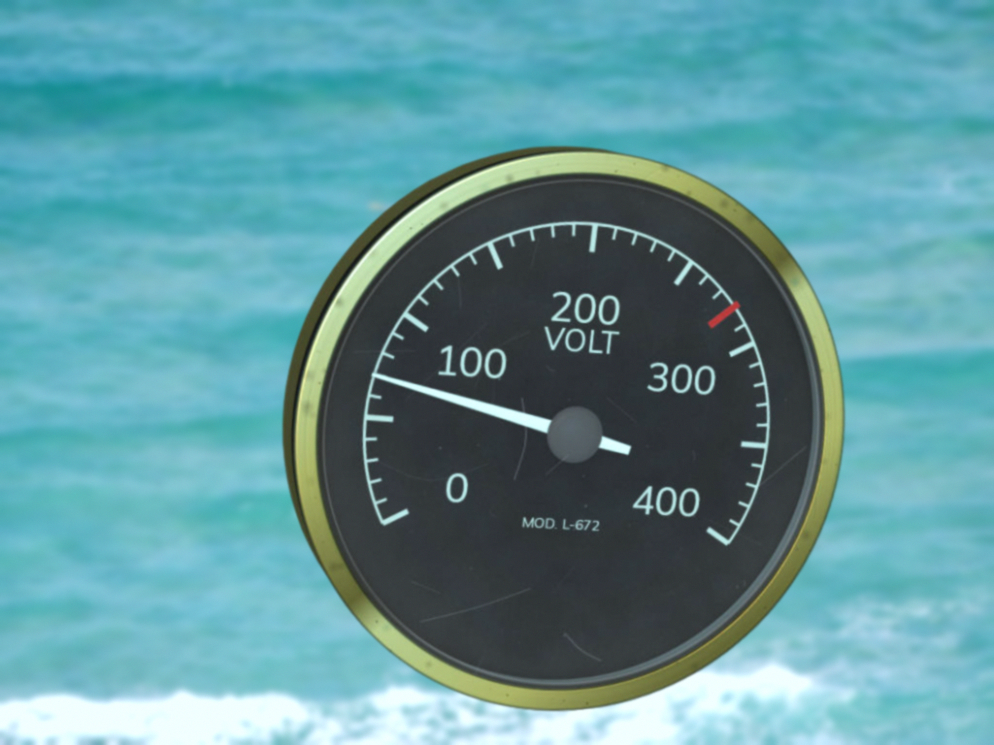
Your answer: 70 V
